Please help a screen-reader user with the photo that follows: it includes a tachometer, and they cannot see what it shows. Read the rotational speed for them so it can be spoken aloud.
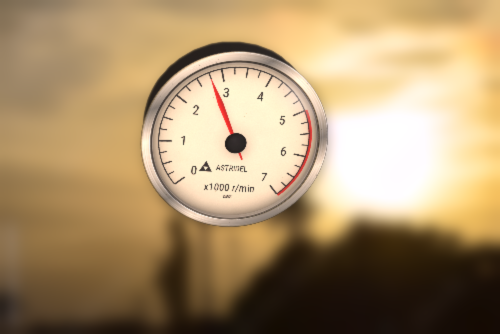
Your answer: 2750 rpm
